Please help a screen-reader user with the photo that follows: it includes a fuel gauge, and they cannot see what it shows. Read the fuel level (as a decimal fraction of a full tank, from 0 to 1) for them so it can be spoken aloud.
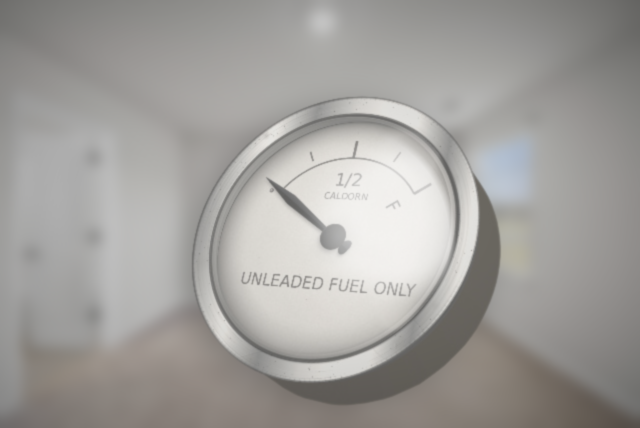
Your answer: 0
